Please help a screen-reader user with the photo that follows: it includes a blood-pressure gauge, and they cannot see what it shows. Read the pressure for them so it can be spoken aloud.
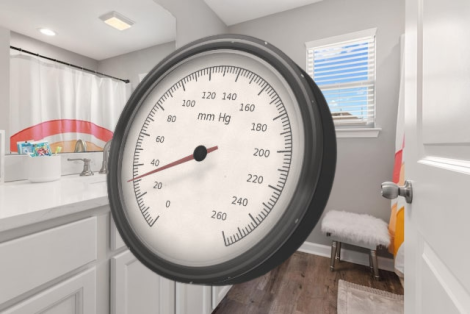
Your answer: 30 mmHg
